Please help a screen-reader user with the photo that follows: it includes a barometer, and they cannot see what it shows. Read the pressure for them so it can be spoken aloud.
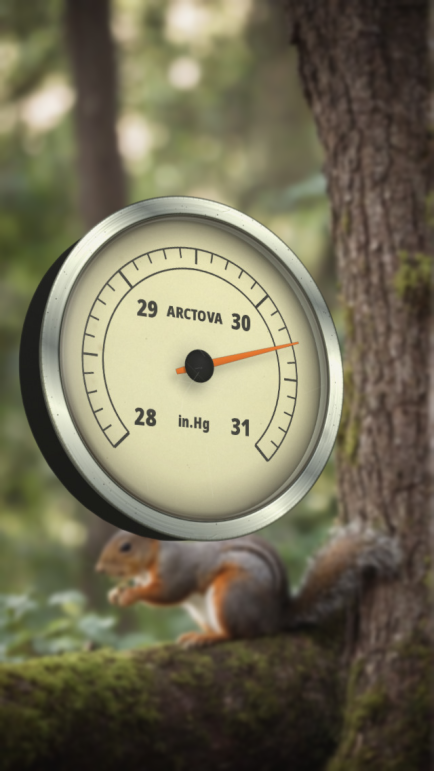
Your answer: 30.3 inHg
